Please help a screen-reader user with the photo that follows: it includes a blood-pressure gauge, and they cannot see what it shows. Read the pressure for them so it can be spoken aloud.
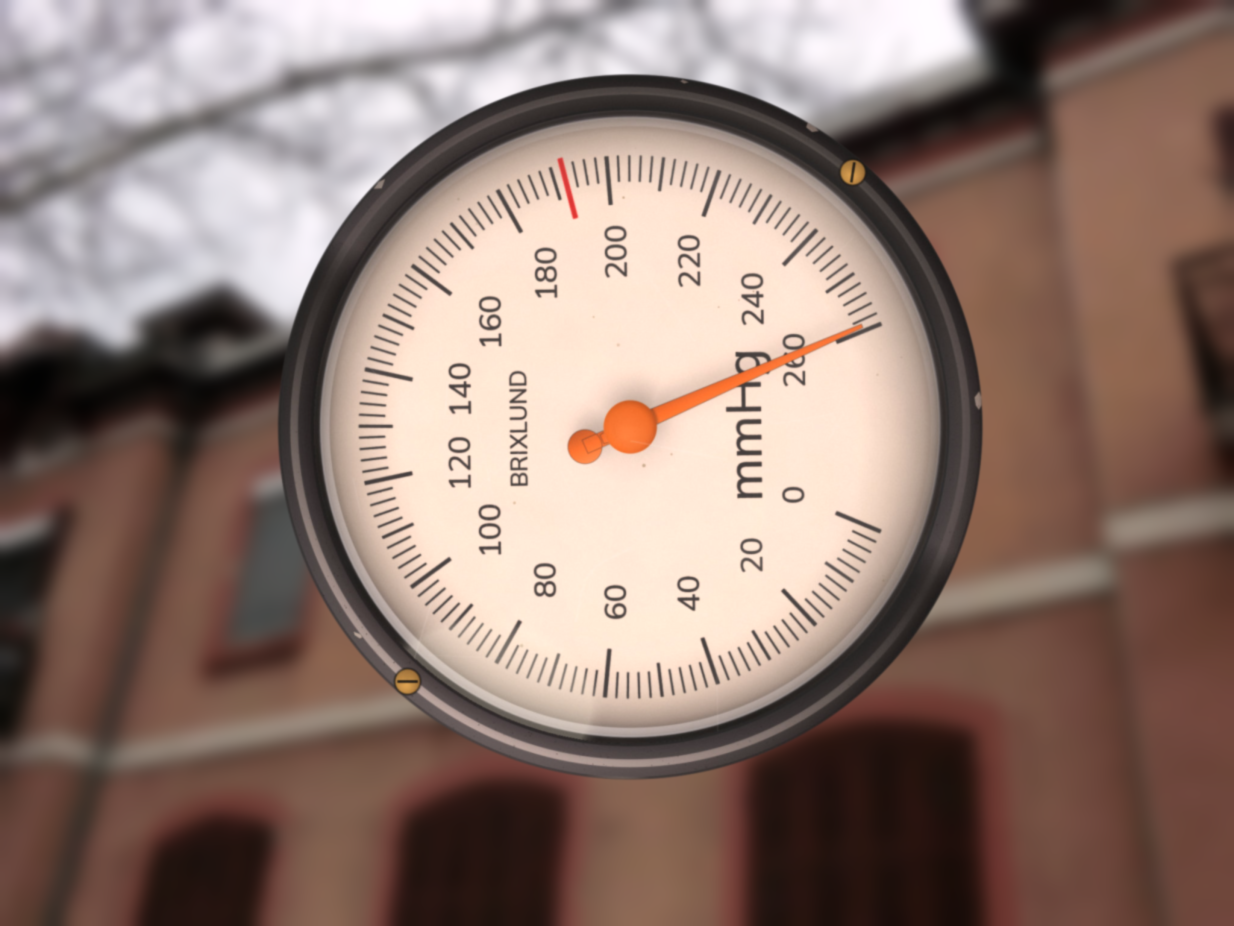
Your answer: 259 mmHg
